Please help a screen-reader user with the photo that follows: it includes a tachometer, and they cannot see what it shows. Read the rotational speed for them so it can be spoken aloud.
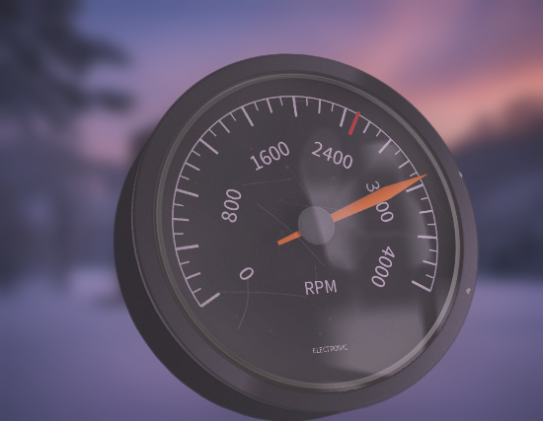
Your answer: 3150 rpm
